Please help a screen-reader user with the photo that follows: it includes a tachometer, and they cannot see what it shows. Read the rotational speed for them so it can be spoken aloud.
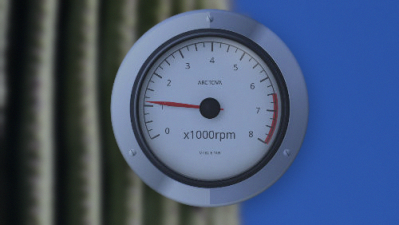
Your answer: 1125 rpm
